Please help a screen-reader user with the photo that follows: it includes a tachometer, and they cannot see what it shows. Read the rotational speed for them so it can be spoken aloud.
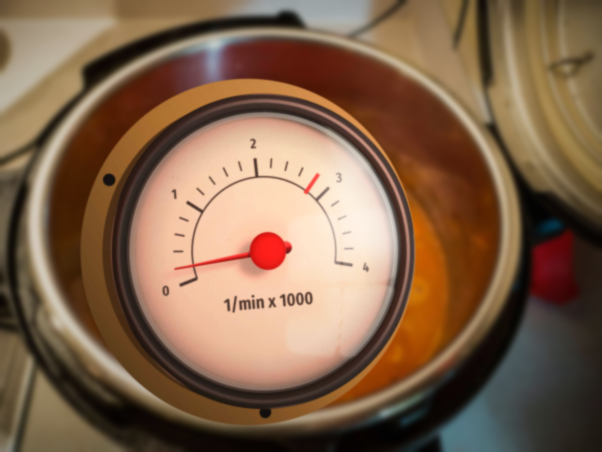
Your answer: 200 rpm
